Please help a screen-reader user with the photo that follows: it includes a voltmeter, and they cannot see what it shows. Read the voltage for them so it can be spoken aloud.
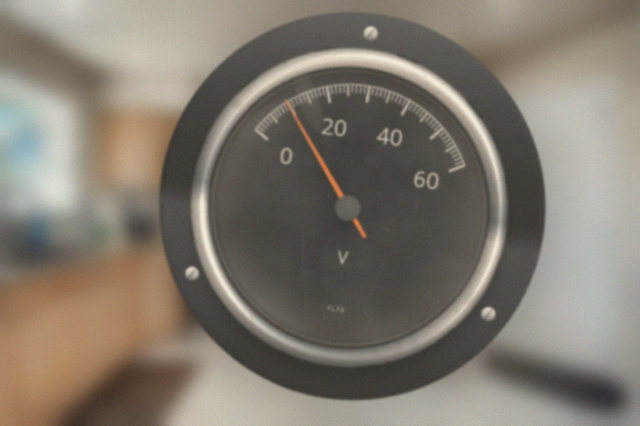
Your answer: 10 V
